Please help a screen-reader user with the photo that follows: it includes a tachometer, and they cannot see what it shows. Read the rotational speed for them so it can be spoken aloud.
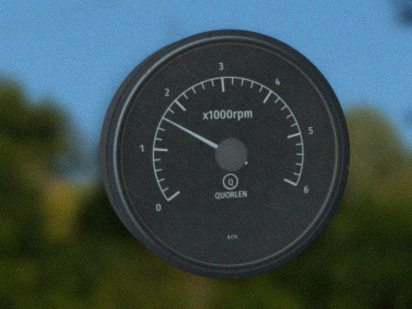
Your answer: 1600 rpm
